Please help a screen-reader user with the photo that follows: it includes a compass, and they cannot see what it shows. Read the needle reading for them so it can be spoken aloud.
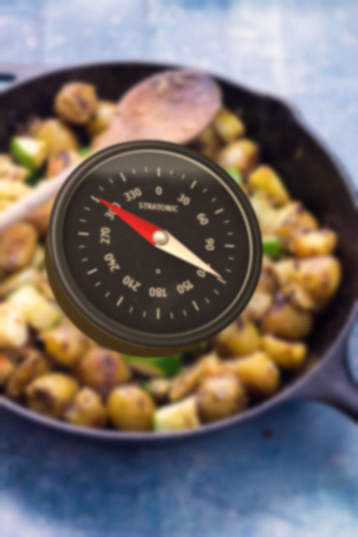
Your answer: 300 °
